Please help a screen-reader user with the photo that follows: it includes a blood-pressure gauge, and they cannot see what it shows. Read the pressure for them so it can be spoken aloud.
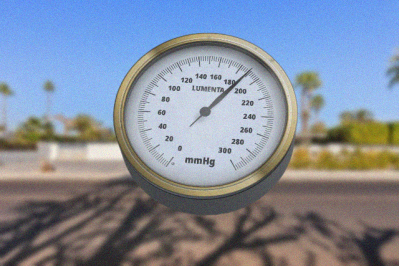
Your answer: 190 mmHg
